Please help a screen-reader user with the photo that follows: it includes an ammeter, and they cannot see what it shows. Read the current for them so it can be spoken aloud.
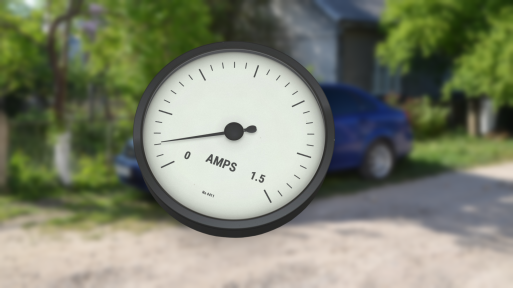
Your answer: 0.1 A
